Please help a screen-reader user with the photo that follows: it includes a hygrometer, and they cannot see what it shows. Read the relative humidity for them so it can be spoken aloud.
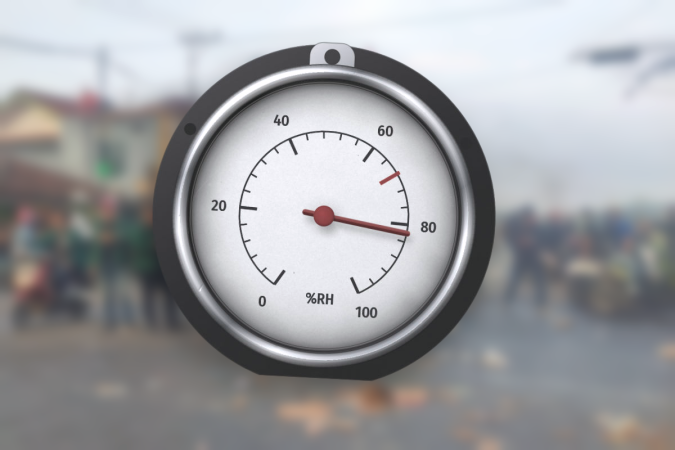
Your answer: 82 %
